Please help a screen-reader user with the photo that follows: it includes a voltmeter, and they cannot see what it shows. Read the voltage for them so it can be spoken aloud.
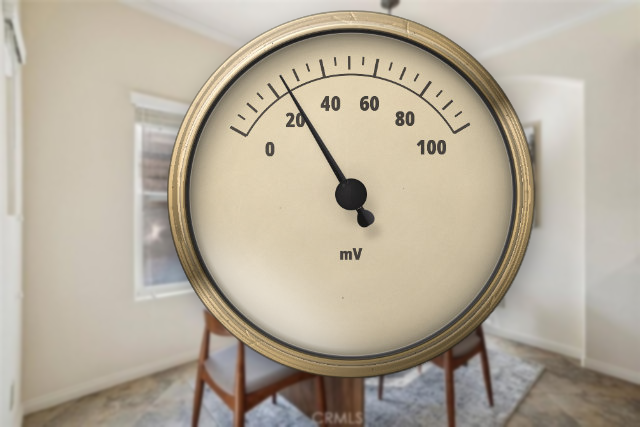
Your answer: 25 mV
